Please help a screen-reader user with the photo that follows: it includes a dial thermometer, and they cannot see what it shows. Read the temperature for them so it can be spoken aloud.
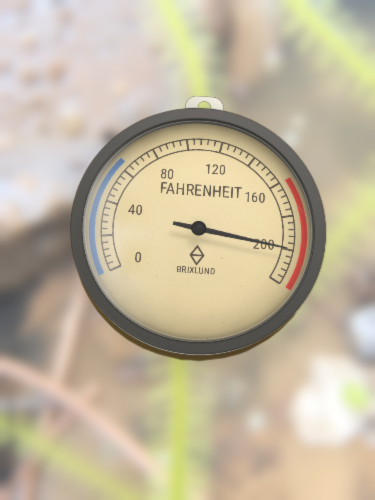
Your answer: 200 °F
